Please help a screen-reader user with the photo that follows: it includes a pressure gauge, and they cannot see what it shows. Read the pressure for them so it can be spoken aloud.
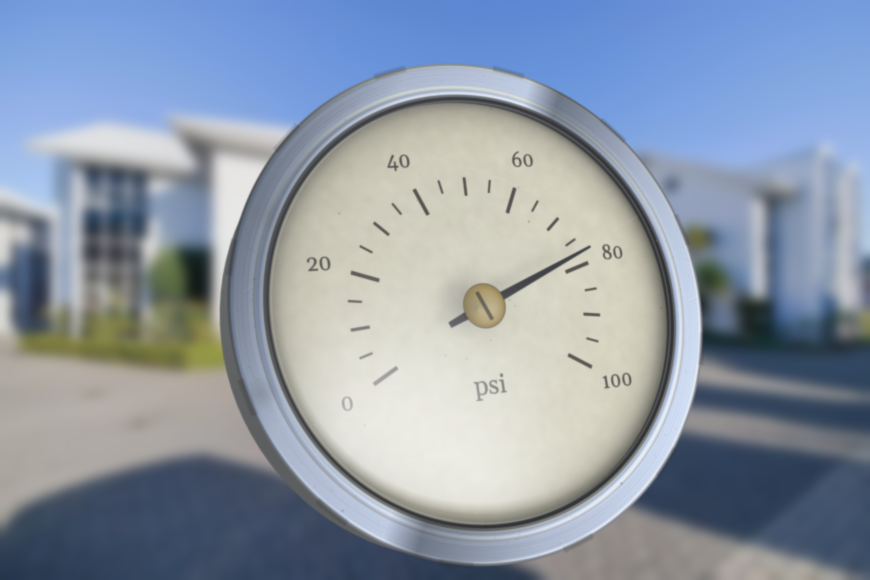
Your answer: 77.5 psi
